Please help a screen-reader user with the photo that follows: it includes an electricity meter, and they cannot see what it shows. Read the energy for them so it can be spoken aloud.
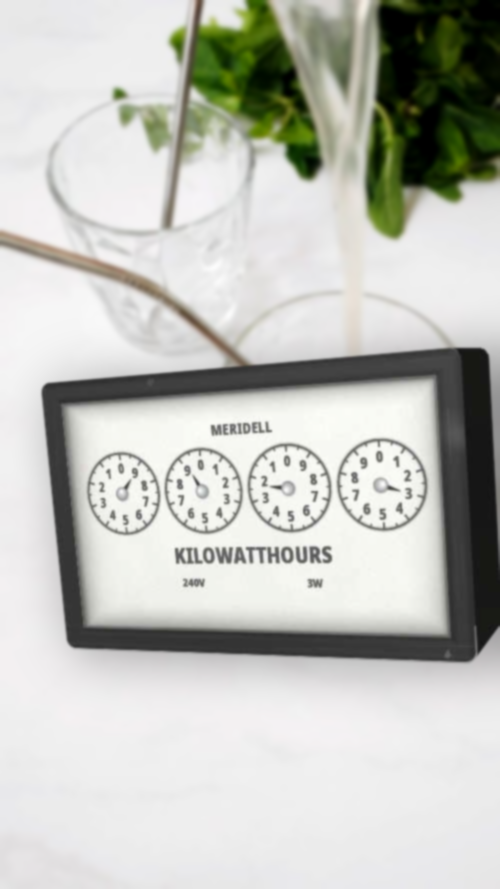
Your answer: 8923 kWh
